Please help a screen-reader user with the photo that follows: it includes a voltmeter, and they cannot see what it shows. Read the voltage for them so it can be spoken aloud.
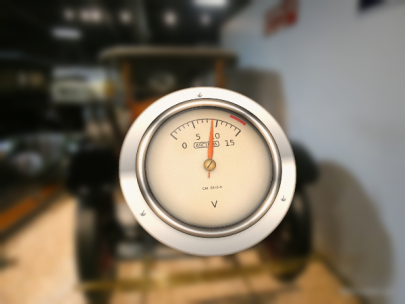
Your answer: 9 V
